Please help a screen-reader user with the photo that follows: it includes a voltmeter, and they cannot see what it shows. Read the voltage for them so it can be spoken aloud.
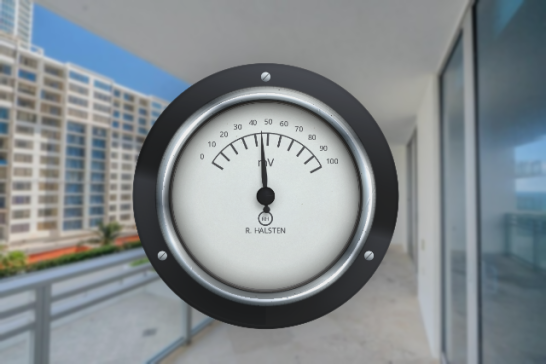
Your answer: 45 mV
